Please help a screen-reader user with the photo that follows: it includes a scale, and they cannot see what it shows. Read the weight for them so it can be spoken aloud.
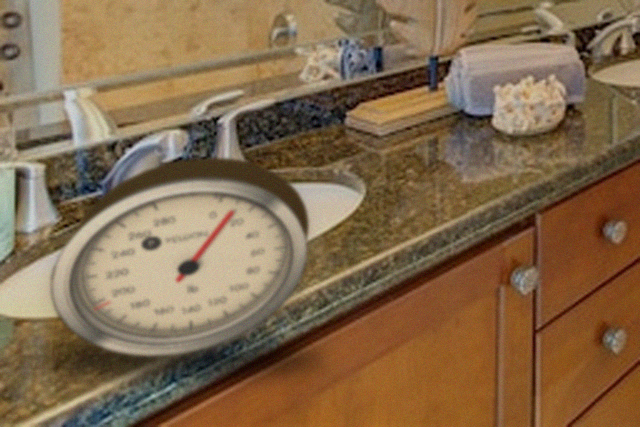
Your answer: 10 lb
